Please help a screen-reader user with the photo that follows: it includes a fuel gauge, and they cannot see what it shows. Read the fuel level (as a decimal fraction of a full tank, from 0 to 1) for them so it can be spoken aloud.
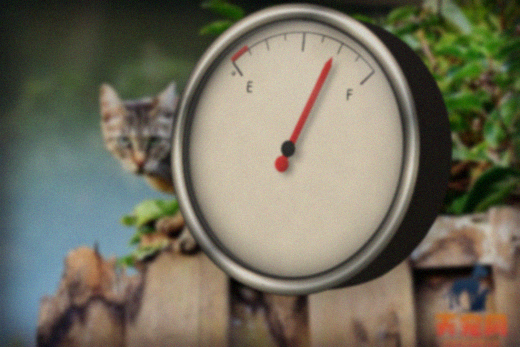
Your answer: 0.75
